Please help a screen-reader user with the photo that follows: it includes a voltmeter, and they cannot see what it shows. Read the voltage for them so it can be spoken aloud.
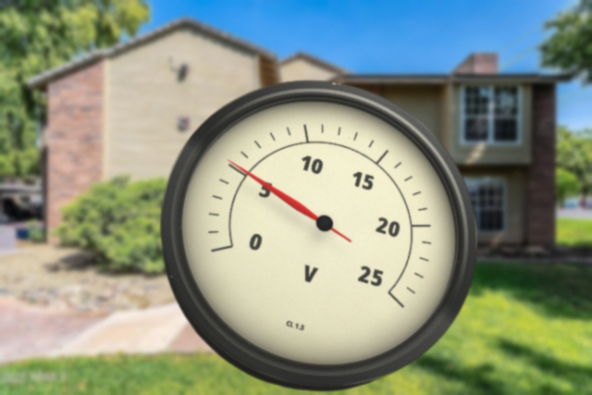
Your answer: 5 V
